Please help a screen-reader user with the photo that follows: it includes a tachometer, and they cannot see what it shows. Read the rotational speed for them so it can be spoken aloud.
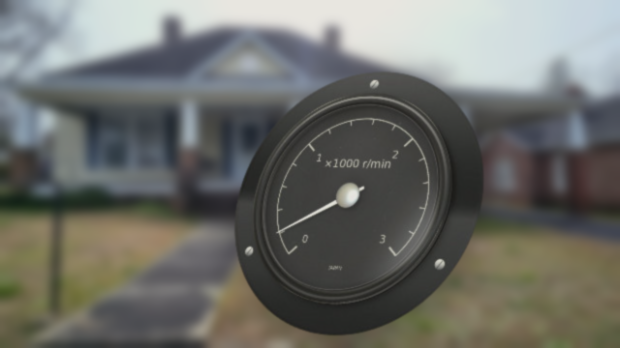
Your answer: 200 rpm
